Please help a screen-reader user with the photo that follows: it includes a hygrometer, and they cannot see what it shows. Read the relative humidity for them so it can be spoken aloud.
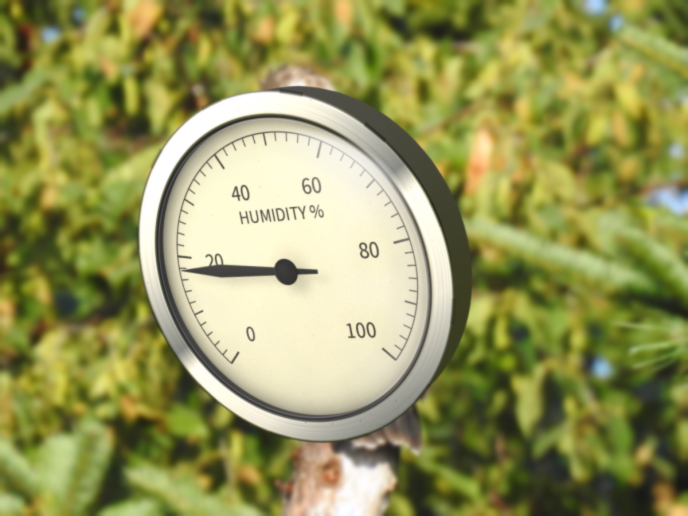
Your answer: 18 %
